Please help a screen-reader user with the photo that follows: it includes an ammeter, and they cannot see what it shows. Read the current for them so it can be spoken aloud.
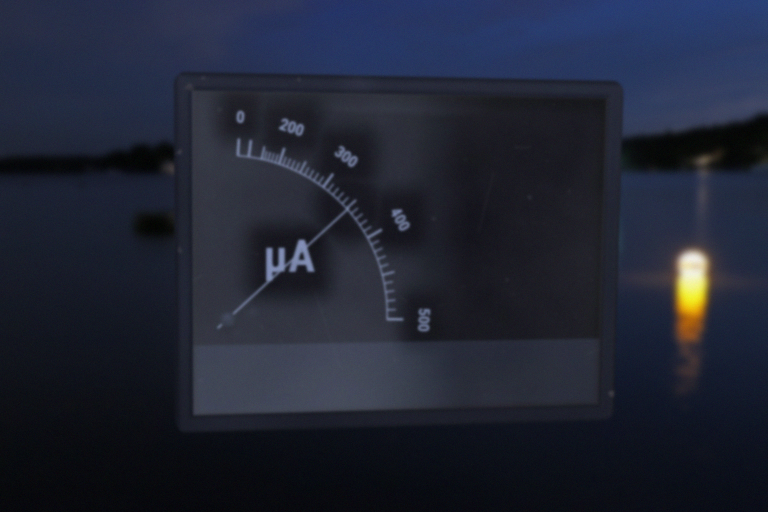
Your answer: 350 µA
